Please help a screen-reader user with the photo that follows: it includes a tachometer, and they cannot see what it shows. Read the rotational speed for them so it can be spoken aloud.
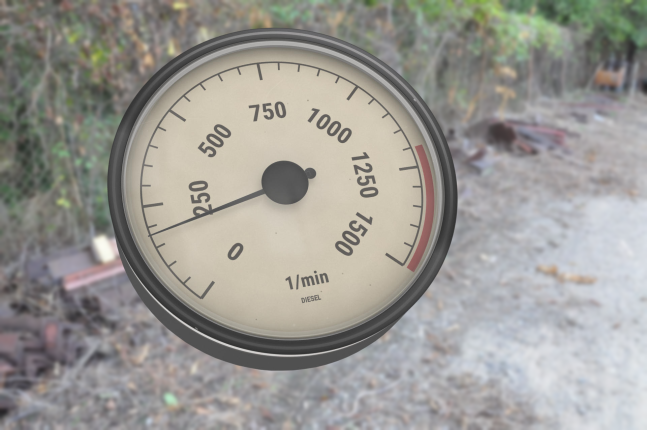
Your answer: 175 rpm
